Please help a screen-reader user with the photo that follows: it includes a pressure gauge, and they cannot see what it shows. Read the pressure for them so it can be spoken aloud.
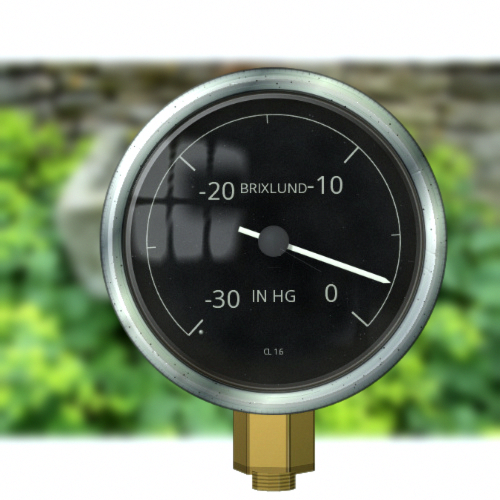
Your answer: -2.5 inHg
